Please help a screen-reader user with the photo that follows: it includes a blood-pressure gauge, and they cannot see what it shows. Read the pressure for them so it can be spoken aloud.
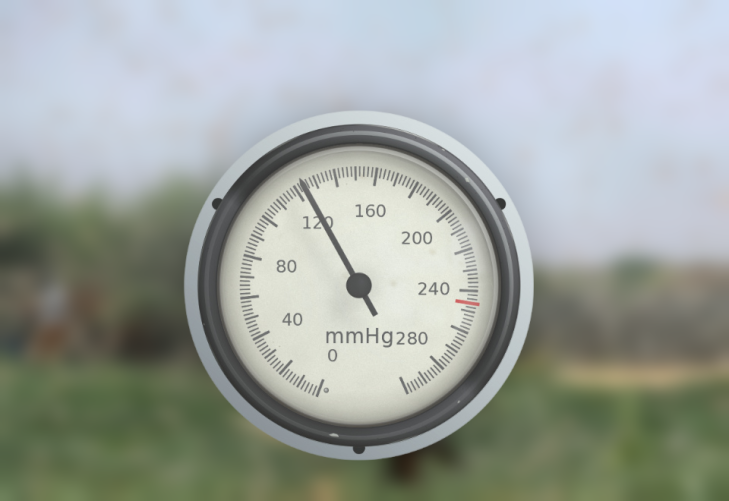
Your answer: 124 mmHg
